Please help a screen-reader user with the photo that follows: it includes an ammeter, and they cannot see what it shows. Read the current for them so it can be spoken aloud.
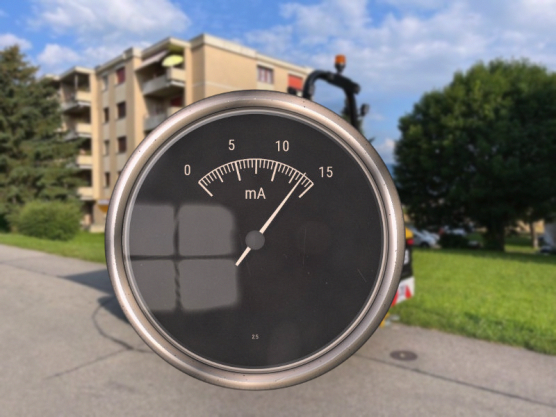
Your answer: 13.5 mA
